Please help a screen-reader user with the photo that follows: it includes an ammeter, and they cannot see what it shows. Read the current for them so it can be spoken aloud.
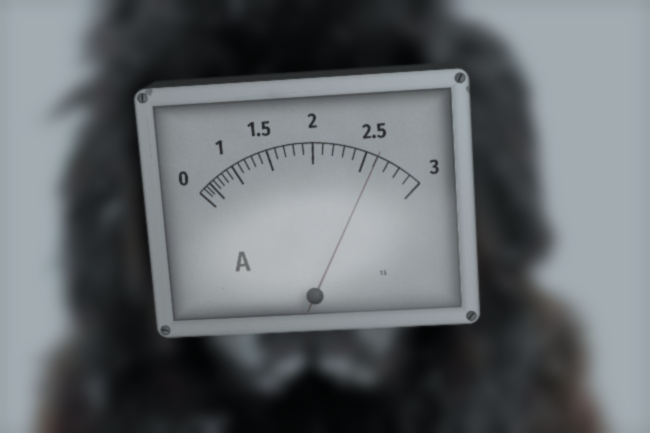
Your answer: 2.6 A
